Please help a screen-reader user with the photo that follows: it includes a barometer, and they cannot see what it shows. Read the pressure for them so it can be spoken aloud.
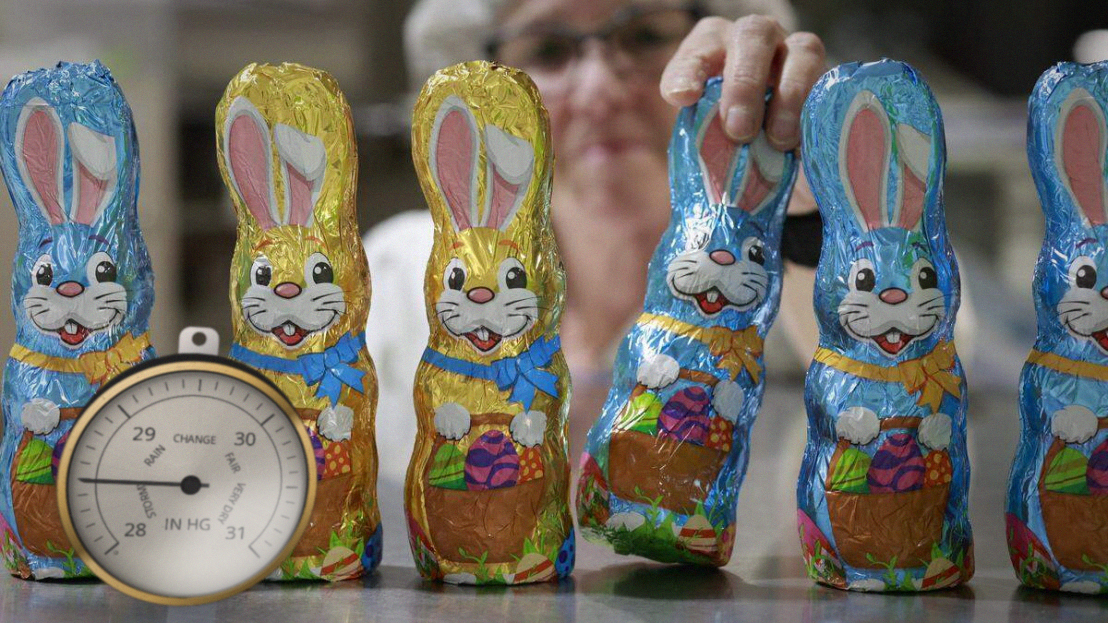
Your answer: 28.5 inHg
